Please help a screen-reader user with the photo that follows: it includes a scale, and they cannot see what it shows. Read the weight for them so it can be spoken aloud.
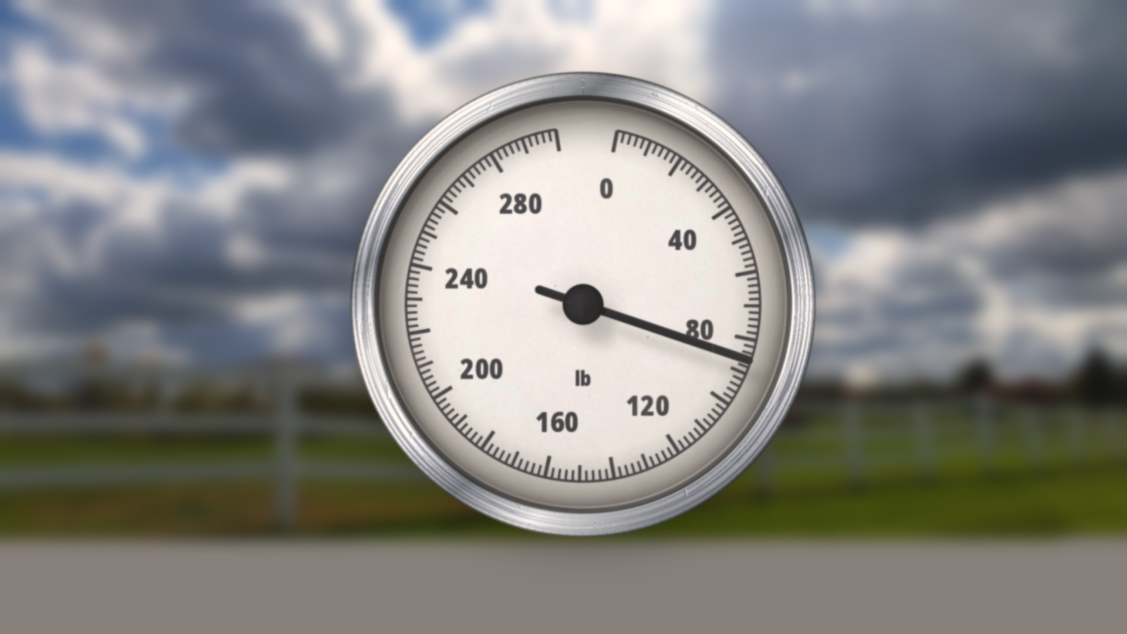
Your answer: 86 lb
